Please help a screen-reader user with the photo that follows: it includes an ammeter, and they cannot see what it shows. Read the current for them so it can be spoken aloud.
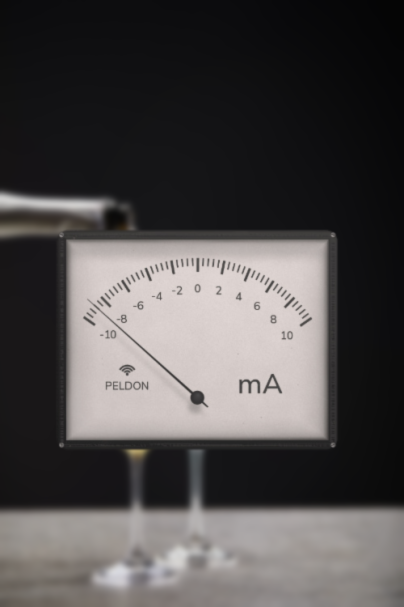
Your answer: -8.8 mA
